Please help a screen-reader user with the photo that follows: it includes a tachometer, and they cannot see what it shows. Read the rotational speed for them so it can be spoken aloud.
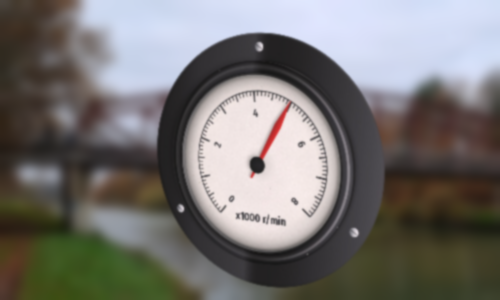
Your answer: 5000 rpm
